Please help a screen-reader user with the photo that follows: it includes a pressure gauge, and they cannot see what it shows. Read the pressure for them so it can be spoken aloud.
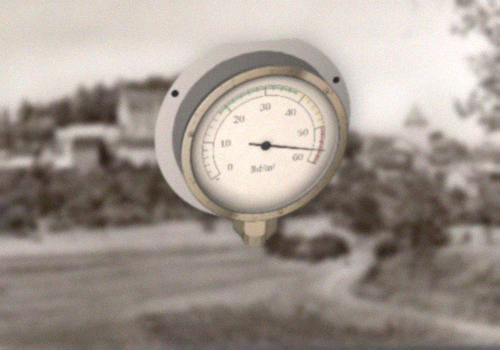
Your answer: 56 psi
